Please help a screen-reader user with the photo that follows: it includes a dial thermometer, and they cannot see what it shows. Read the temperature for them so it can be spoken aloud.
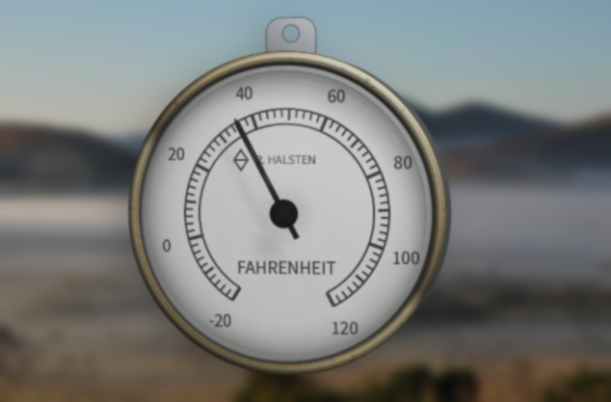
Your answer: 36 °F
